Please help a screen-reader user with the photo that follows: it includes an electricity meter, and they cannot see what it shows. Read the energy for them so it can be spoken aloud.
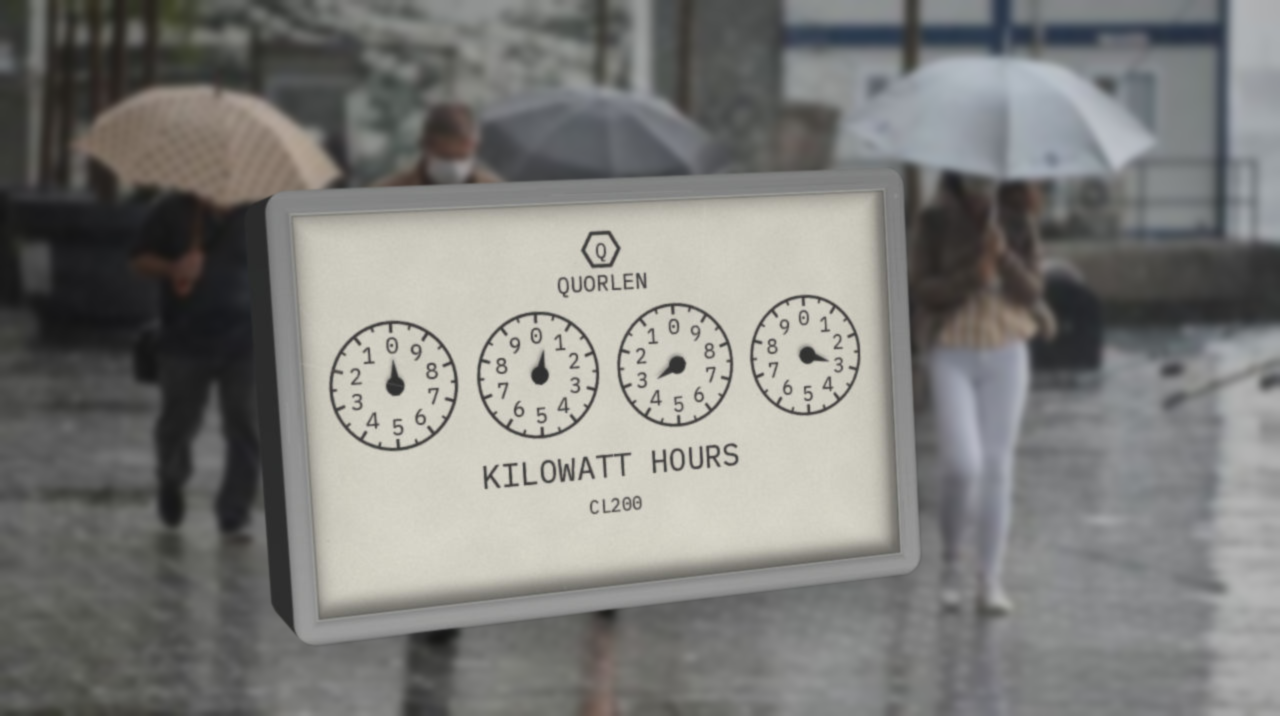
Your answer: 33 kWh
